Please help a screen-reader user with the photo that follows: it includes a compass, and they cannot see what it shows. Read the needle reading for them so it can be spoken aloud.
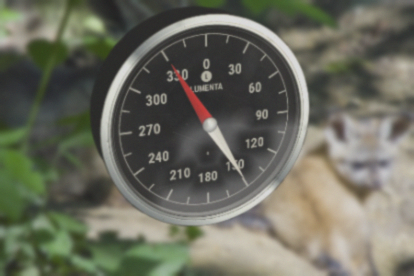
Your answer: 330 °
